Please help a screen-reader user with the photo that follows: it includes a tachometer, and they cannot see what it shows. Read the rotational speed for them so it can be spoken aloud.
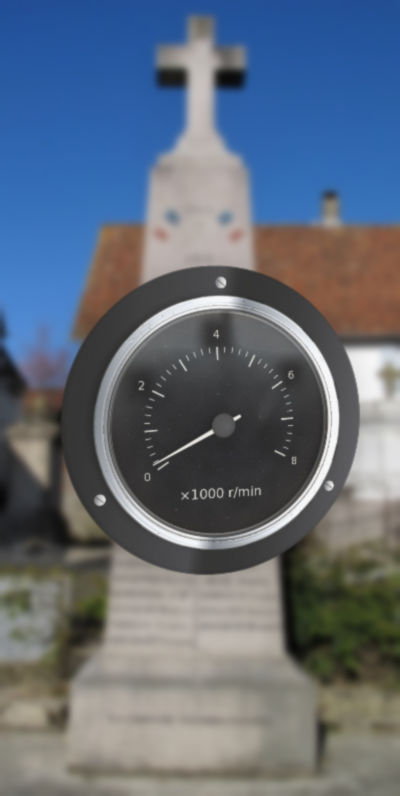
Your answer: 200 rpm
